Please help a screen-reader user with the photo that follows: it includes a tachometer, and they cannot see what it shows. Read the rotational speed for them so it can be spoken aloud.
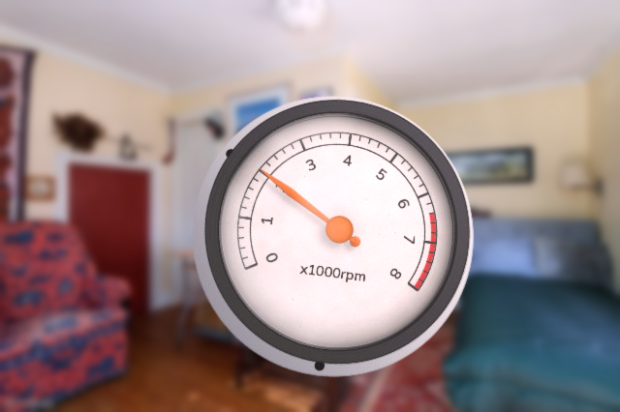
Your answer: 2000 rpm
